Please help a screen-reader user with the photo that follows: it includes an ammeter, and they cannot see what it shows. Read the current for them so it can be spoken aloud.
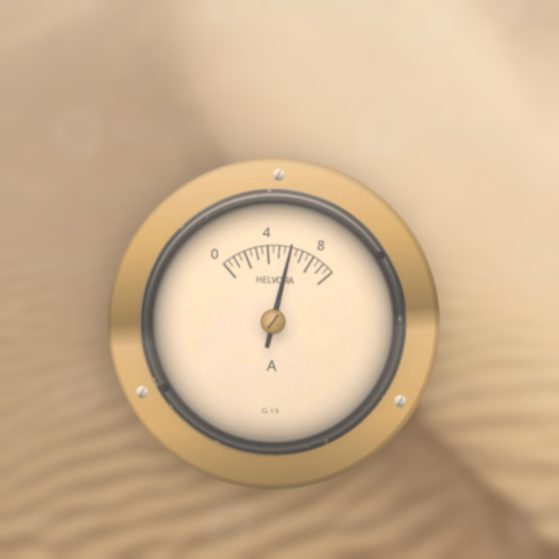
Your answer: 6 A
